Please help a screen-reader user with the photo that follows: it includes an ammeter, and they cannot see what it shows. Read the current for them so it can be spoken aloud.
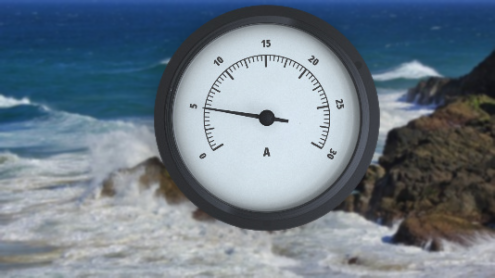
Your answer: 5 A
